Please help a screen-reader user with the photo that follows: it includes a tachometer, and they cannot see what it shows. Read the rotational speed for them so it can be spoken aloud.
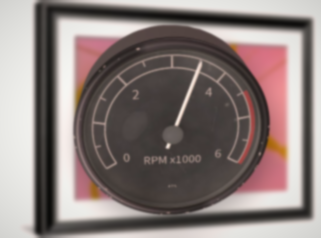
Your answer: 3500 rpm
